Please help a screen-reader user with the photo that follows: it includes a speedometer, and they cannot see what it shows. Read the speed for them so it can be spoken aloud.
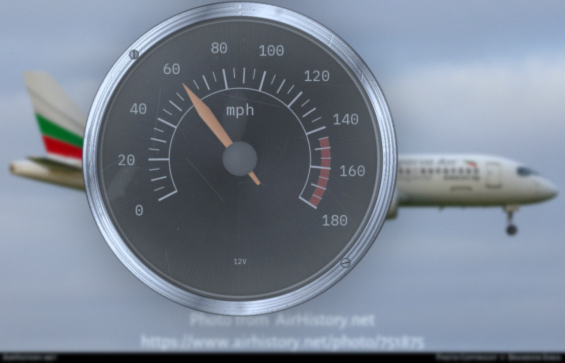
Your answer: 60 mph
